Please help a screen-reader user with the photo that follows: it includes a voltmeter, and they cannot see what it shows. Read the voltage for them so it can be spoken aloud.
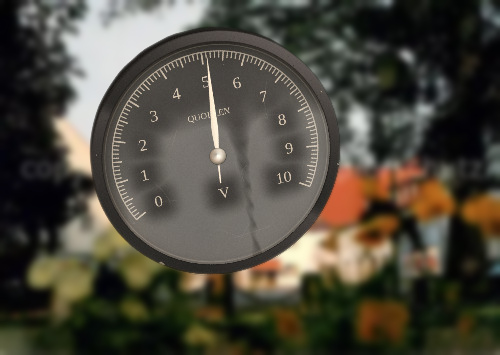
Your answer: 5.1 V
